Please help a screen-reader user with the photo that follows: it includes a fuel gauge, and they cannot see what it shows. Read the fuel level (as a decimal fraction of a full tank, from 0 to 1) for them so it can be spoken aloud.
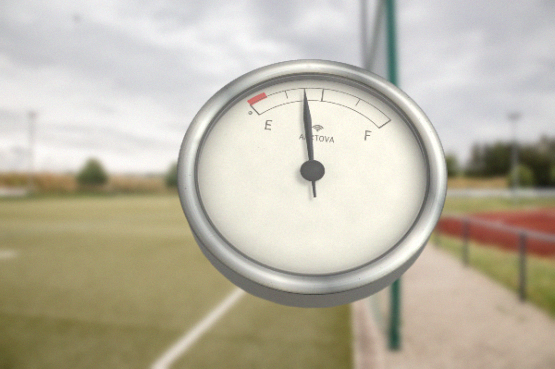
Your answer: 0.375
